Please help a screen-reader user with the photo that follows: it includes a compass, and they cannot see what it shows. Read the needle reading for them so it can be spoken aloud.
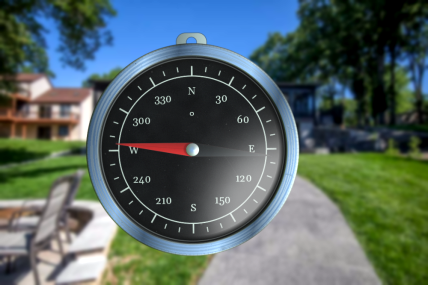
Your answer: 275 °
